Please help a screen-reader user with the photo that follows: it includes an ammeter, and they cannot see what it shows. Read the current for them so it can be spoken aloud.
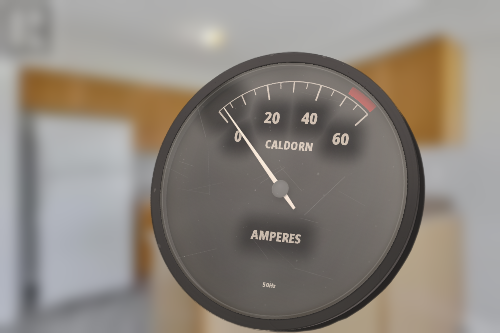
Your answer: 2.5 A
